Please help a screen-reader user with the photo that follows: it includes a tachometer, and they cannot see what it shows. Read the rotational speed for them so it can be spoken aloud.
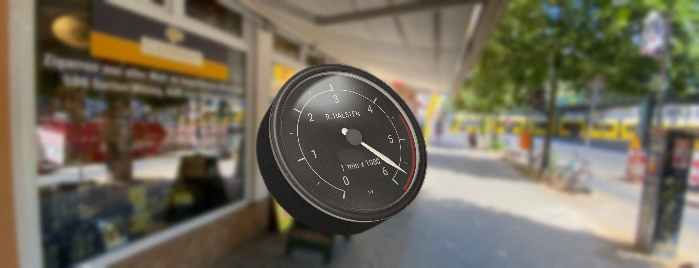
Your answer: 5750 rpm
